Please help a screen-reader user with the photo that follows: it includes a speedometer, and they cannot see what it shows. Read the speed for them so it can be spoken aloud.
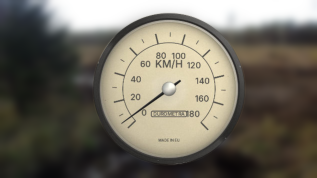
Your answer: 5 km/h
